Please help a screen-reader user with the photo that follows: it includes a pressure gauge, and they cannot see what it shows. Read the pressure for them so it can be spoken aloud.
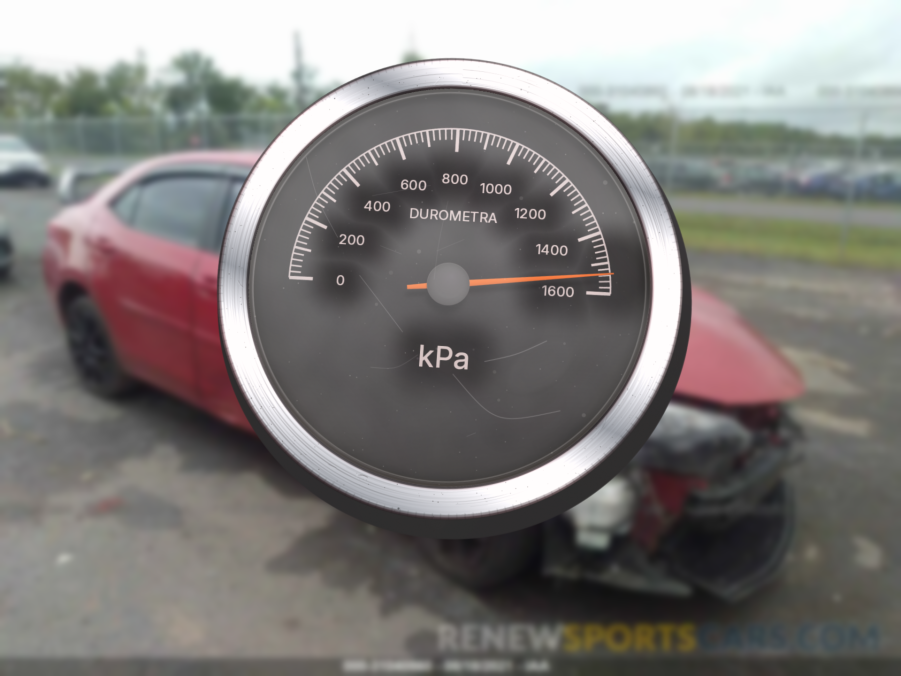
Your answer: 1540 kPa
